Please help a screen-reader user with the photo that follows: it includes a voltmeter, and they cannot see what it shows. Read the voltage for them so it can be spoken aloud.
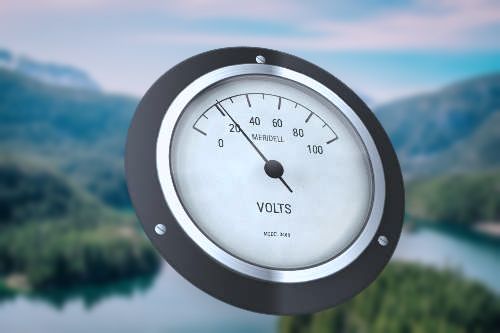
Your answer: 20 V
